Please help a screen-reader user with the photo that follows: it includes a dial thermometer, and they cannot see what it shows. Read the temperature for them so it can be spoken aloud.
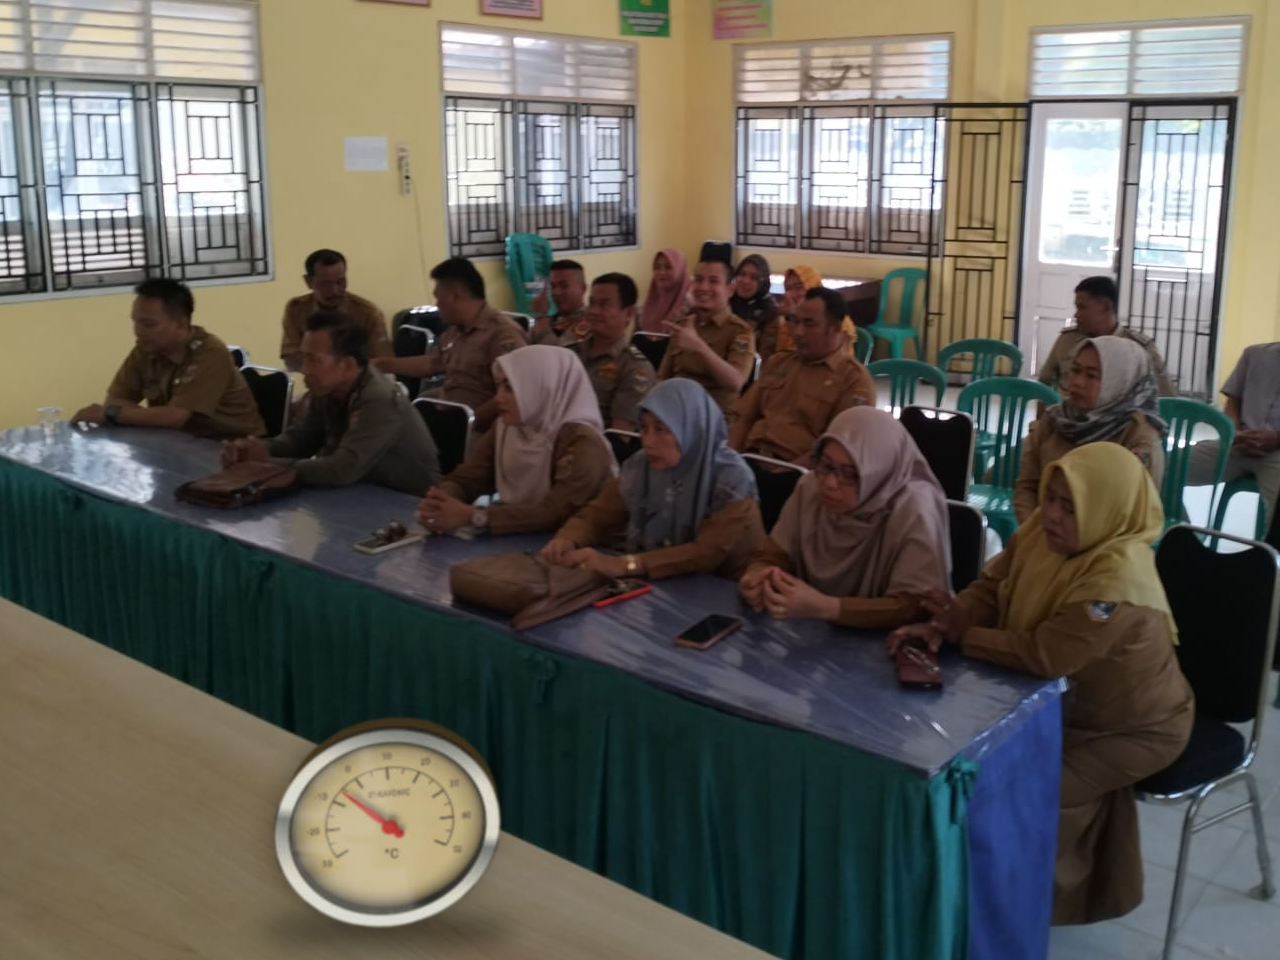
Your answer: -5 °C
